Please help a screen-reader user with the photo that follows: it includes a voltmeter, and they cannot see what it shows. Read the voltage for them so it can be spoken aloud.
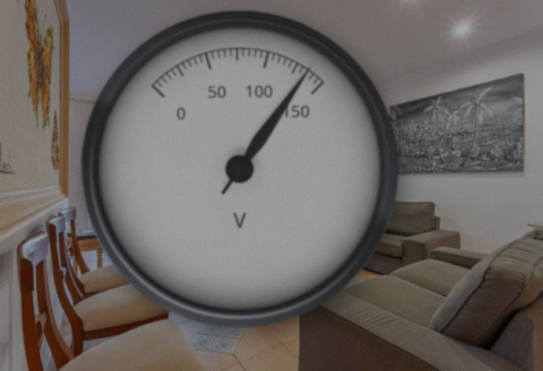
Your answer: 135 V
